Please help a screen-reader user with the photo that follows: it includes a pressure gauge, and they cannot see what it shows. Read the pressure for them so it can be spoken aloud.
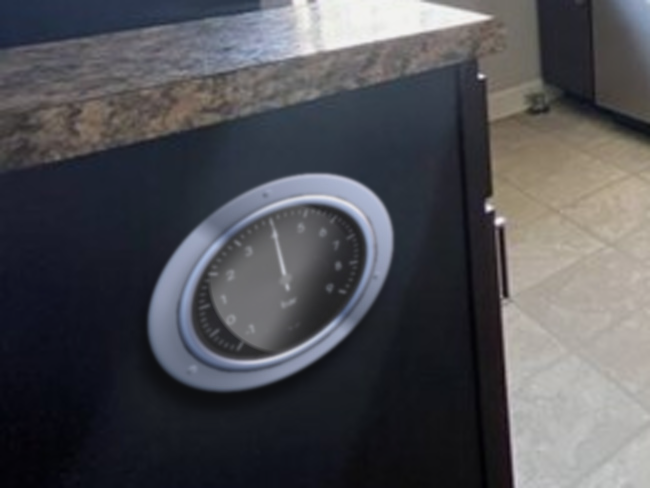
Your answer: 4 bar
